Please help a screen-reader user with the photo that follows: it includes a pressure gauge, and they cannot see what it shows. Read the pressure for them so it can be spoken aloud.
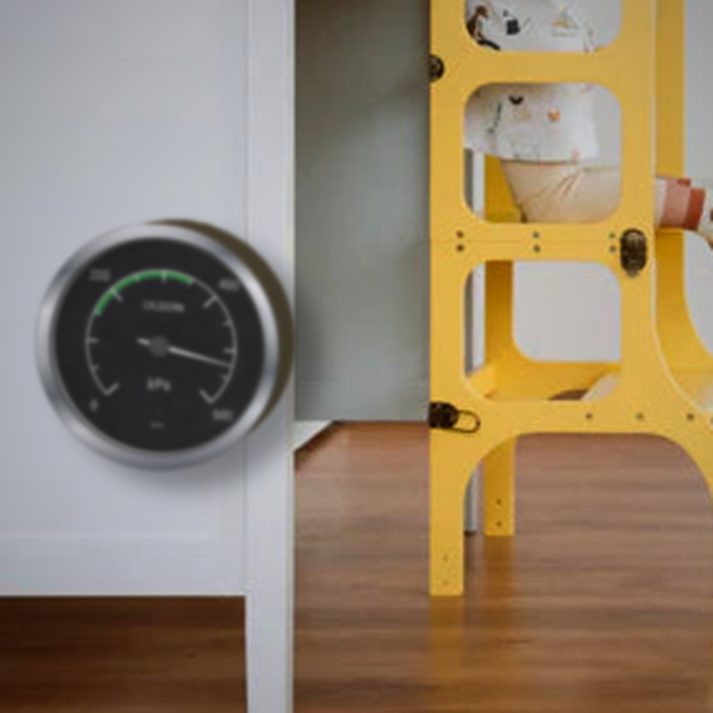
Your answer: 525 kPa
